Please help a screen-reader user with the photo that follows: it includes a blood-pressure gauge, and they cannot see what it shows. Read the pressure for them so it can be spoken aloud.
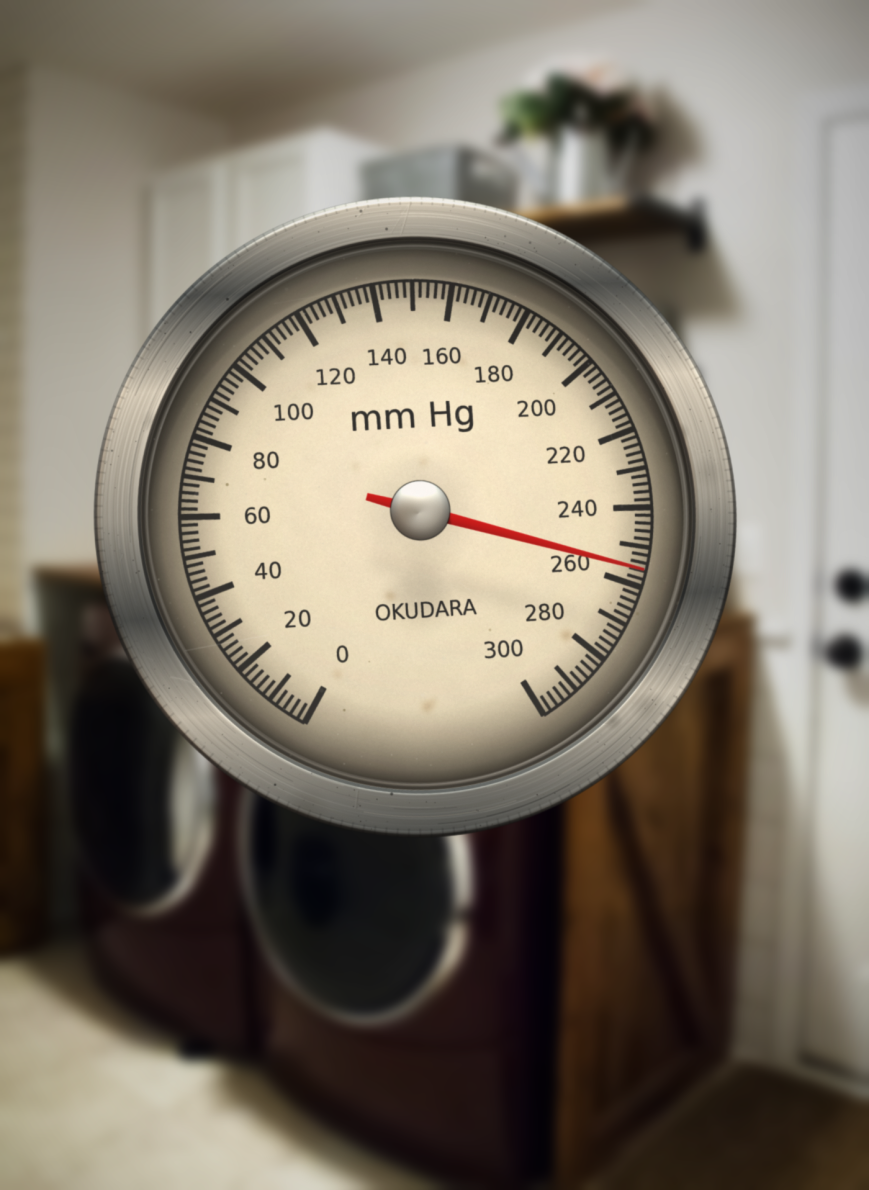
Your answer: 256 mmHg
